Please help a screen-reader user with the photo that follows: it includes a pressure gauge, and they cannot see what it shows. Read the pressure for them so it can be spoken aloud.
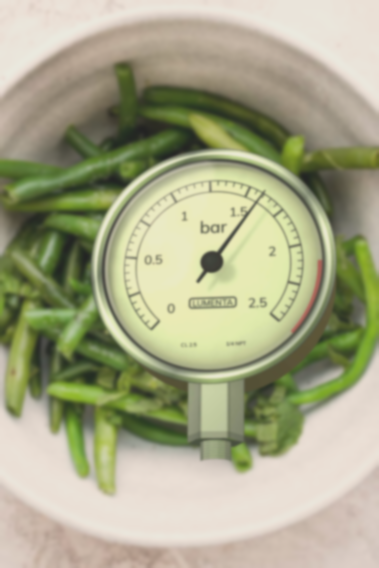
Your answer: 1.6 bar
